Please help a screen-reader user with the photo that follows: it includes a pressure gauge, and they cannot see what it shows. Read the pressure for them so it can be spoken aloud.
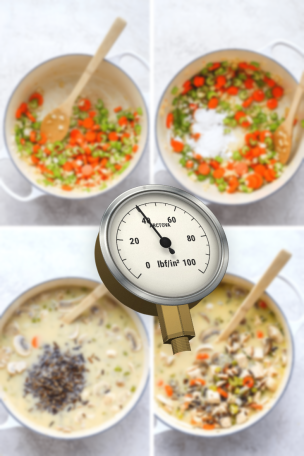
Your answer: 40 psi
